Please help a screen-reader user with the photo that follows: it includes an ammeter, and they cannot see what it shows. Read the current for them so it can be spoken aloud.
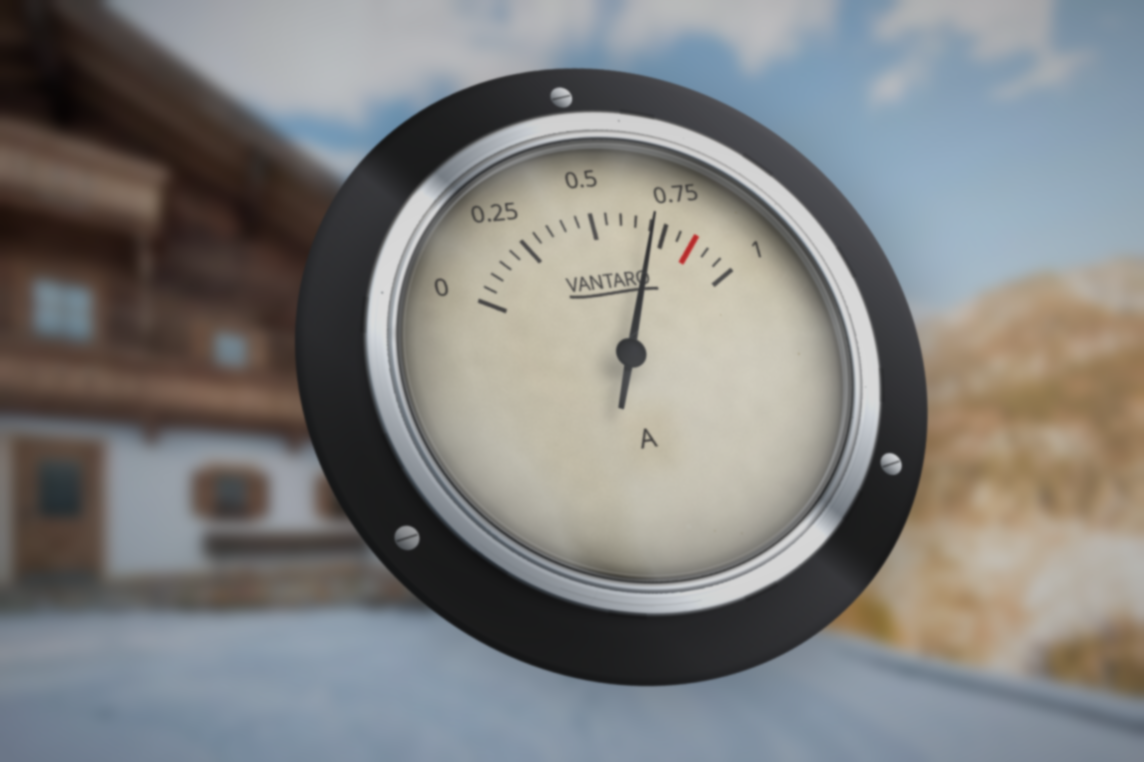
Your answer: 0.7 A
